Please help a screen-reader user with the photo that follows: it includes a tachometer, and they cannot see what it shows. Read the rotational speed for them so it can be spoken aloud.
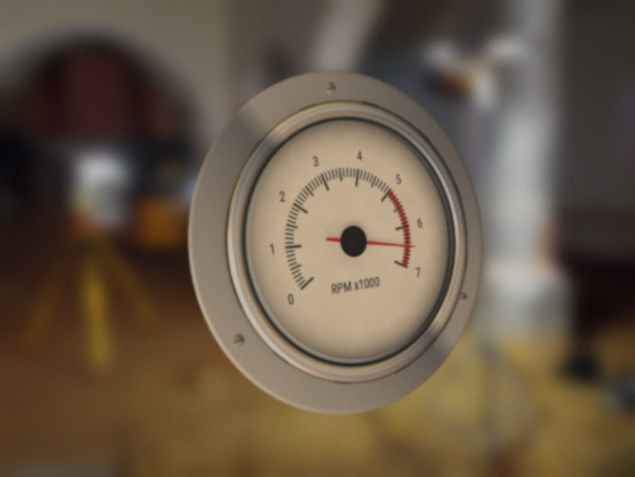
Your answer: 6500 rpm
